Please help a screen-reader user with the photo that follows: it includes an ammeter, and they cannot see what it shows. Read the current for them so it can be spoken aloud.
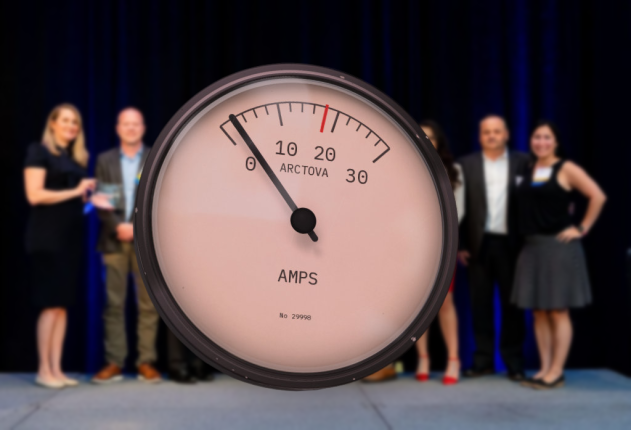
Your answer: 2 A
